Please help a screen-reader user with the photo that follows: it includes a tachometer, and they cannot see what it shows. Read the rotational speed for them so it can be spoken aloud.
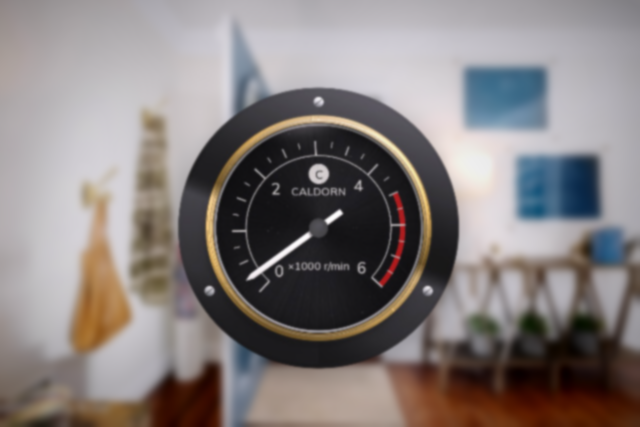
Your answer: 250 rpm
